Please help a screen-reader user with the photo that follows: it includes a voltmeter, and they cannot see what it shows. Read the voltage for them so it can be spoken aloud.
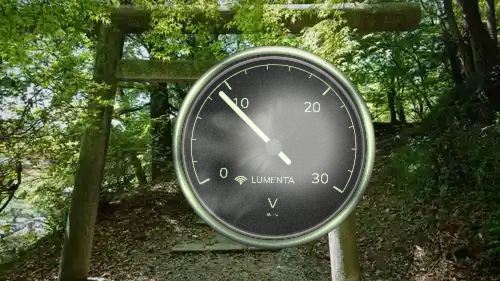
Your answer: 9 V
